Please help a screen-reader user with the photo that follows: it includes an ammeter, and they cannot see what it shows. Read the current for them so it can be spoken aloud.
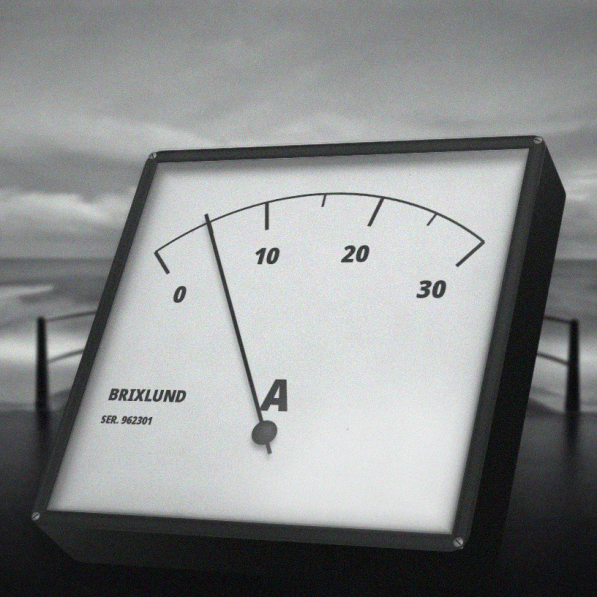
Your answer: 5 A
